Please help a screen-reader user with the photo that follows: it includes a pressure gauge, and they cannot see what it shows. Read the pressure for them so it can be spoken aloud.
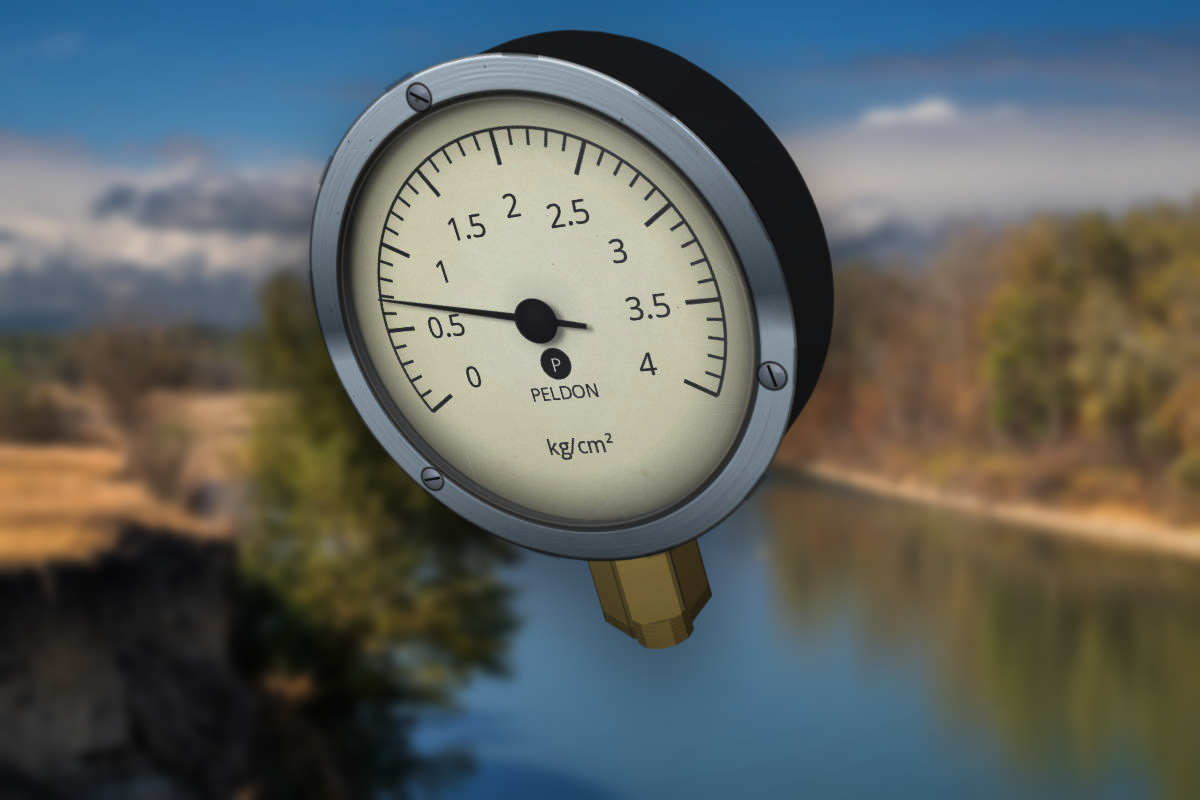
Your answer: 0.7 kg/cm²
